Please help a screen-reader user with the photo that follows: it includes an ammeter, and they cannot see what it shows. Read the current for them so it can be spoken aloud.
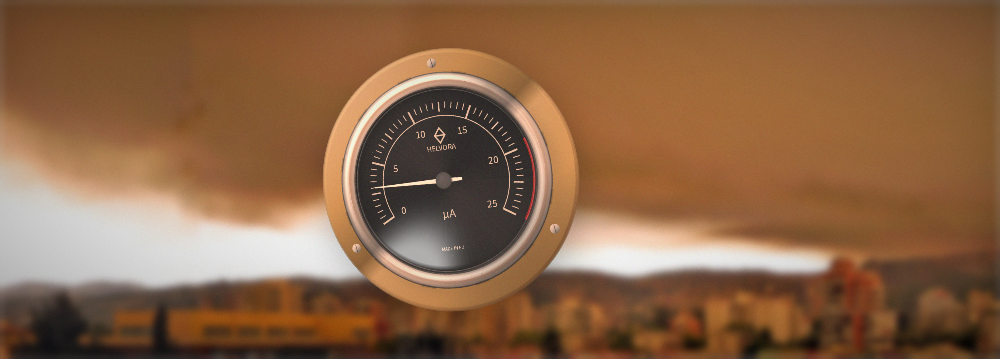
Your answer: 3 µA
